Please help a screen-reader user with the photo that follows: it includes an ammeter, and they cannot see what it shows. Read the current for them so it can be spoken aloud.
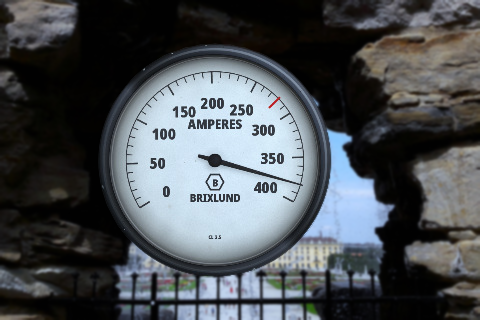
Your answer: 380 A
